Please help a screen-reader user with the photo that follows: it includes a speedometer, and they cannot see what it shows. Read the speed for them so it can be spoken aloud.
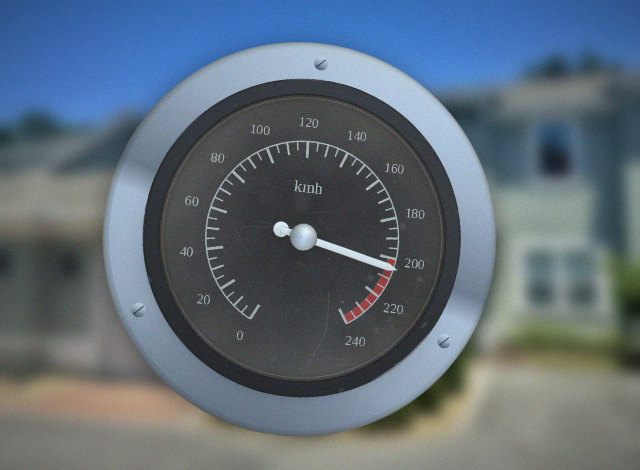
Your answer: 205 km/h
